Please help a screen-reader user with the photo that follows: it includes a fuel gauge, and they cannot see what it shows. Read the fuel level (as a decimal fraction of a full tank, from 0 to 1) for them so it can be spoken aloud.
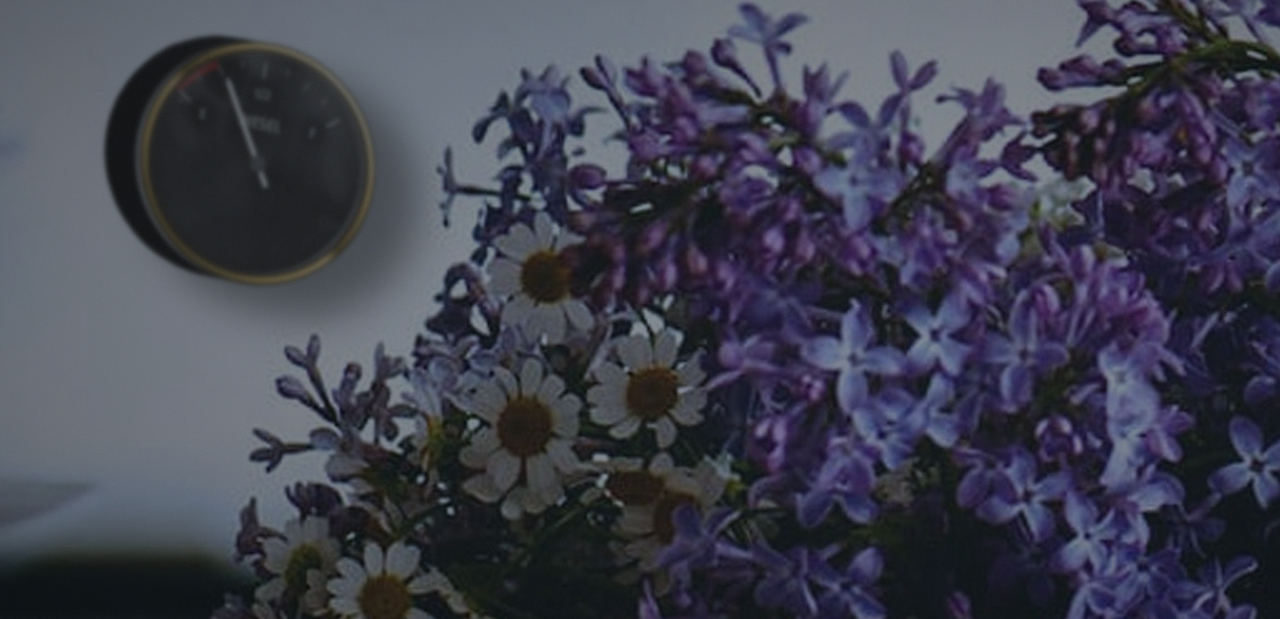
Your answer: 0.25
